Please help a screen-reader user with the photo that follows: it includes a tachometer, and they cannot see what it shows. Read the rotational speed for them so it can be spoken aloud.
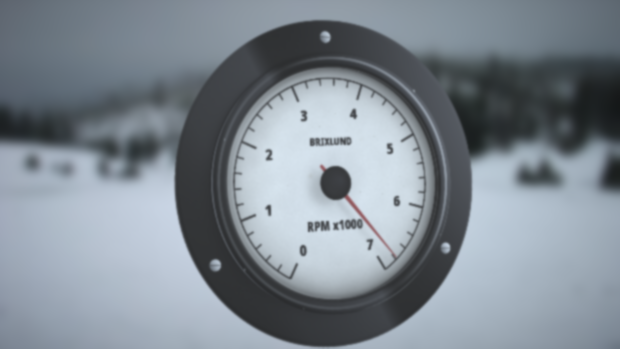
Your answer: 6800 rpm
